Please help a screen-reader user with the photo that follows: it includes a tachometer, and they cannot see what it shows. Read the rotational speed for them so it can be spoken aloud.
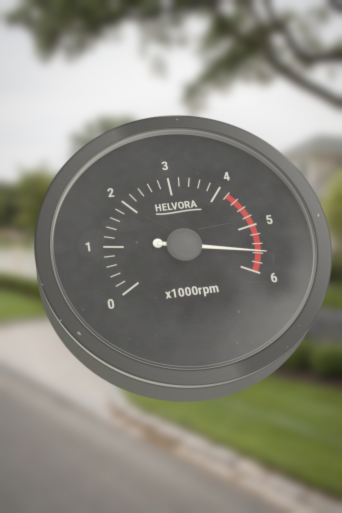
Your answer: 5600 rpm
